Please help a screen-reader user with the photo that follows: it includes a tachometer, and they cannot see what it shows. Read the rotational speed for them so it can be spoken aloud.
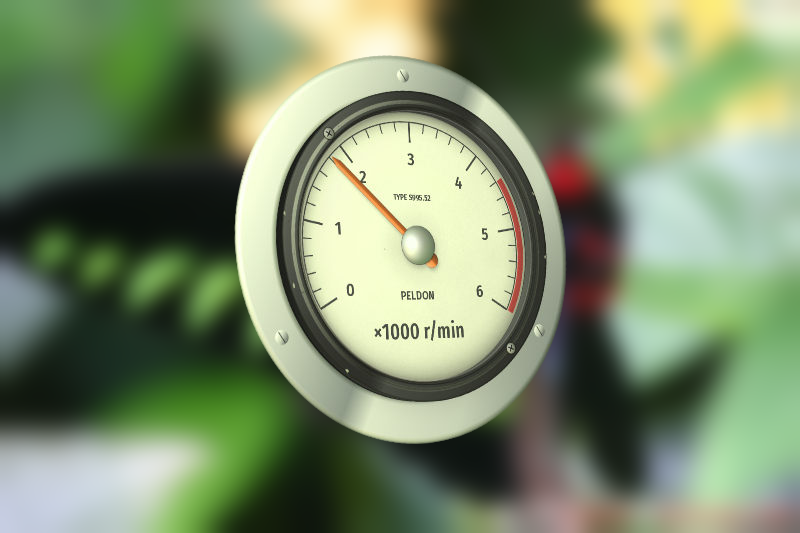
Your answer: 1800 rpm
